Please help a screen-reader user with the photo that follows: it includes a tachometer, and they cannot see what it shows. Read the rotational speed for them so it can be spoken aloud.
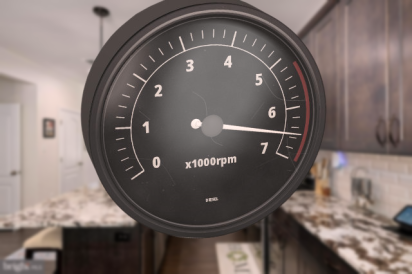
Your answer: 6500 rpm
